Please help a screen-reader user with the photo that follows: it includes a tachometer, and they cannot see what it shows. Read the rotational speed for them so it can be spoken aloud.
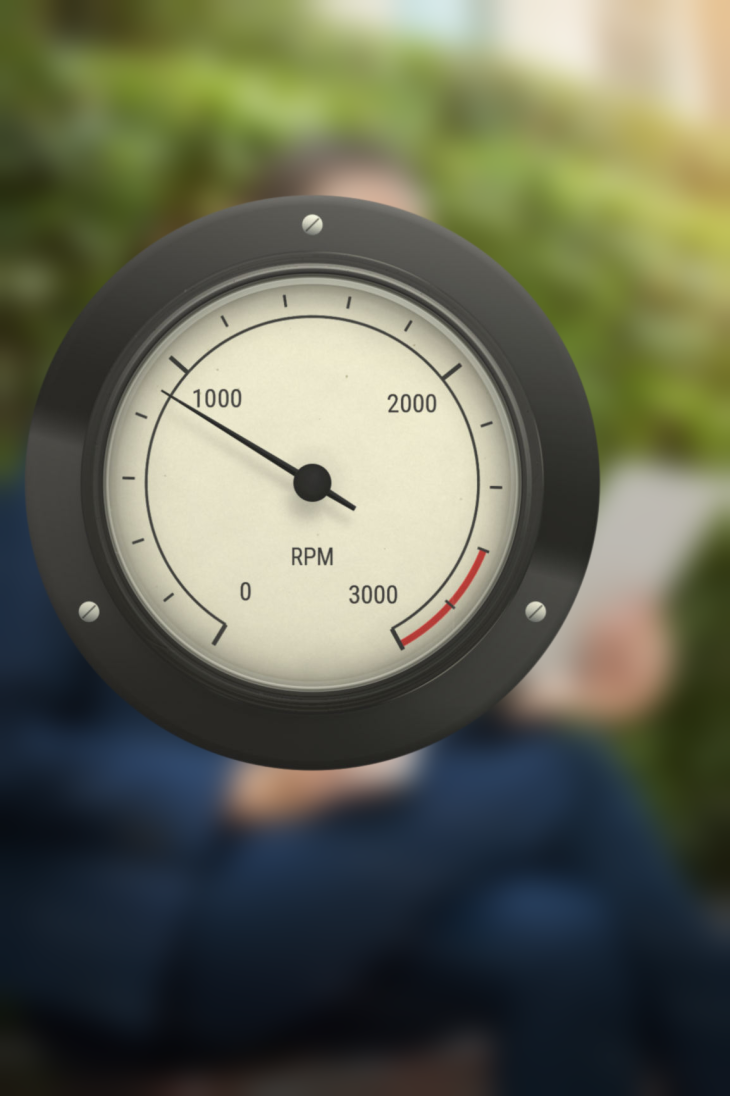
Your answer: 900 rpm
